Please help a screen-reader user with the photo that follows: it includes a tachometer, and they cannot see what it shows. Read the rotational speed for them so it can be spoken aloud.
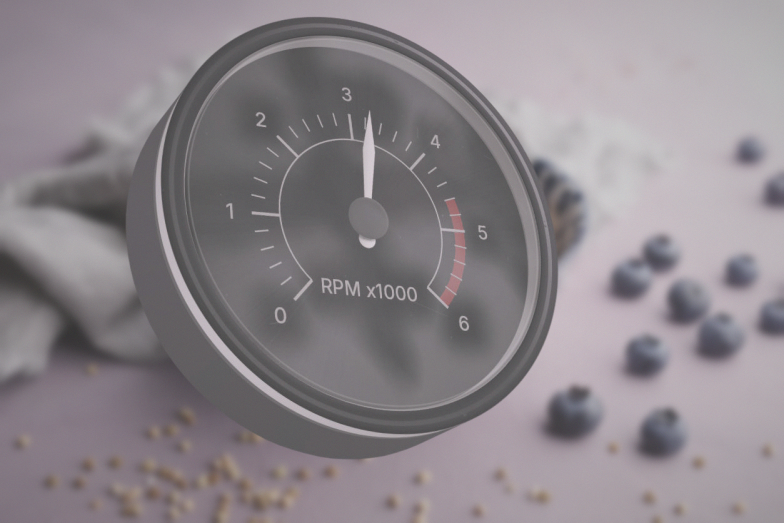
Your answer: 3200 rpm
